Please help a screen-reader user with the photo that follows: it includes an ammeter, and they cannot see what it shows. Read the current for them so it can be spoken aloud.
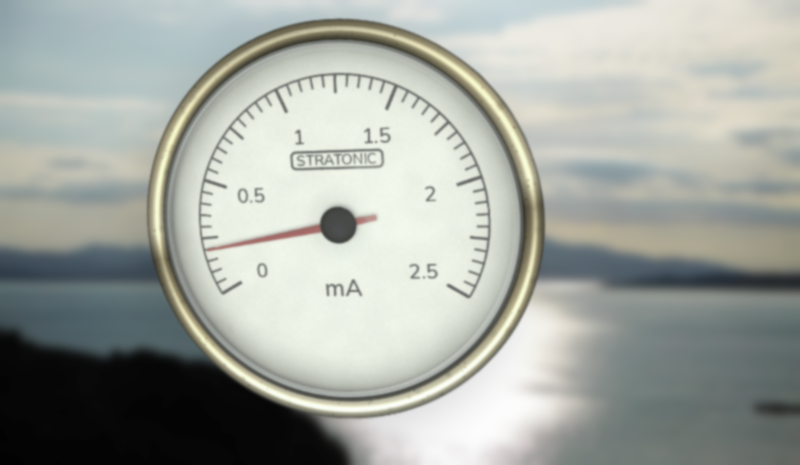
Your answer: 0.2 mA
